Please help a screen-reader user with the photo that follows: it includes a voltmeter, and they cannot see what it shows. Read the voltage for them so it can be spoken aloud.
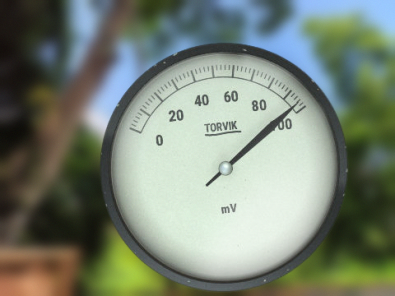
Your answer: 96 mV
